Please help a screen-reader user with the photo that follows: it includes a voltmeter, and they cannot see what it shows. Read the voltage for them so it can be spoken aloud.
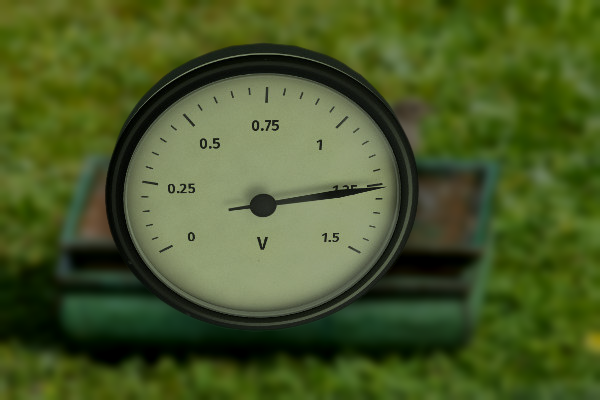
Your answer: 1.25 V
